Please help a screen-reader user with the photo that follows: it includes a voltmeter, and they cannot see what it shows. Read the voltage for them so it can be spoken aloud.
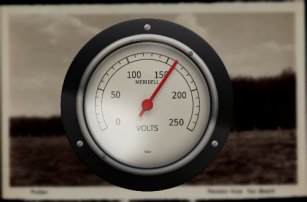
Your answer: 160 V
